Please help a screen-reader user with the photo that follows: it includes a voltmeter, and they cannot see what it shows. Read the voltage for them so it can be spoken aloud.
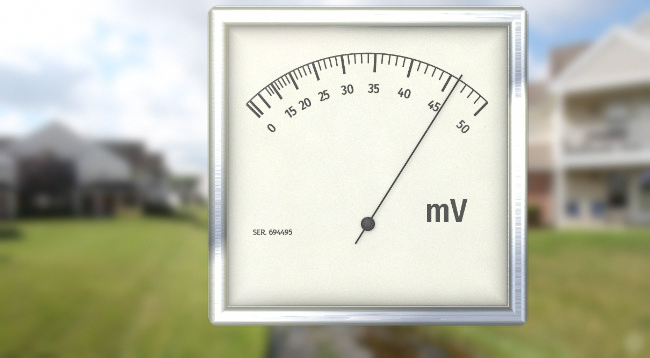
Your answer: 46 mV
